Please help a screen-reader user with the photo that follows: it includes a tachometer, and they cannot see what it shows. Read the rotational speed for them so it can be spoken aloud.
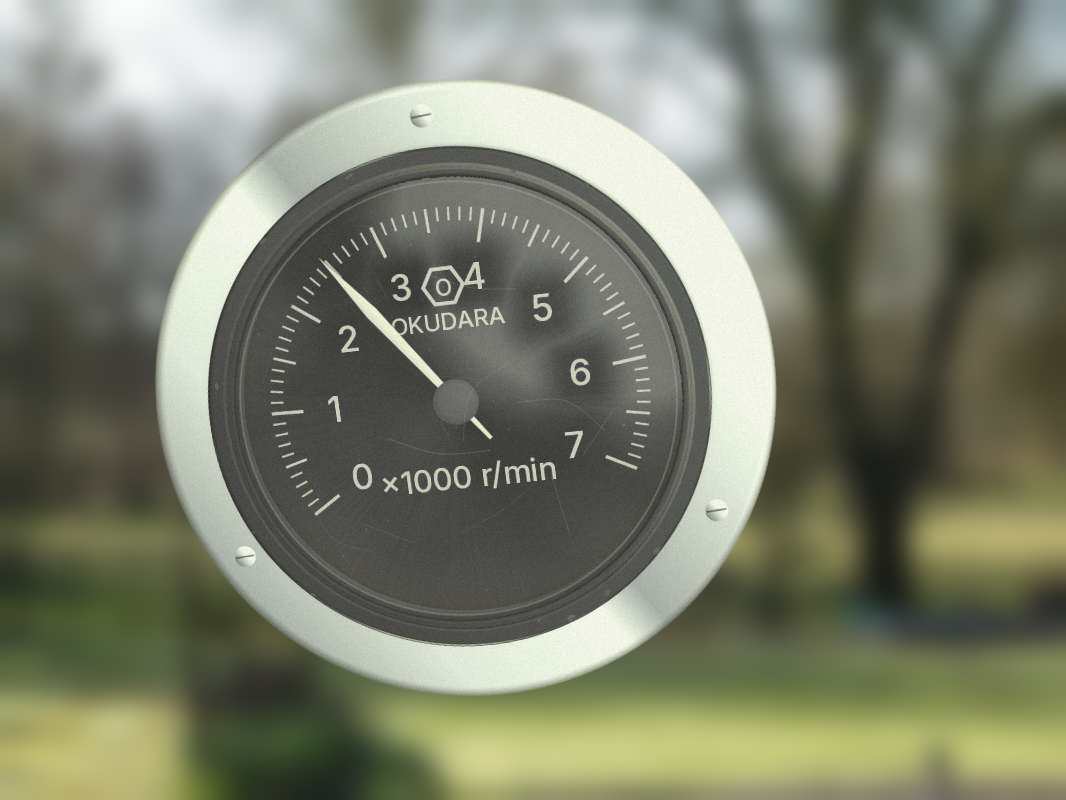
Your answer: 2500 rpm
